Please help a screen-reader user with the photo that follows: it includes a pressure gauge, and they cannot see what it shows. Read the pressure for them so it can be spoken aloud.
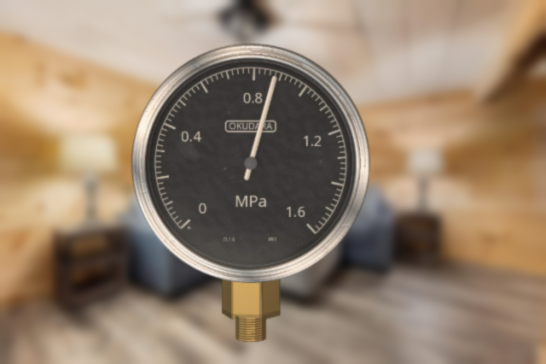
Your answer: 0.88 MPa
